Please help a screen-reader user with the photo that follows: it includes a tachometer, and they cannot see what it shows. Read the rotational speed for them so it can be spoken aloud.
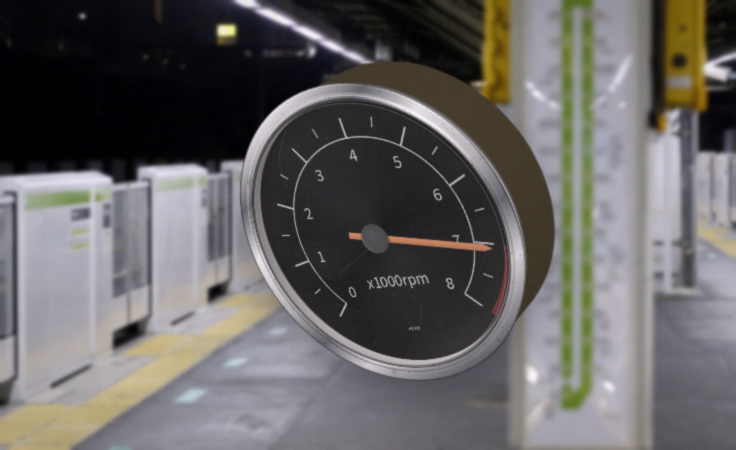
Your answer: 7000 rpm
